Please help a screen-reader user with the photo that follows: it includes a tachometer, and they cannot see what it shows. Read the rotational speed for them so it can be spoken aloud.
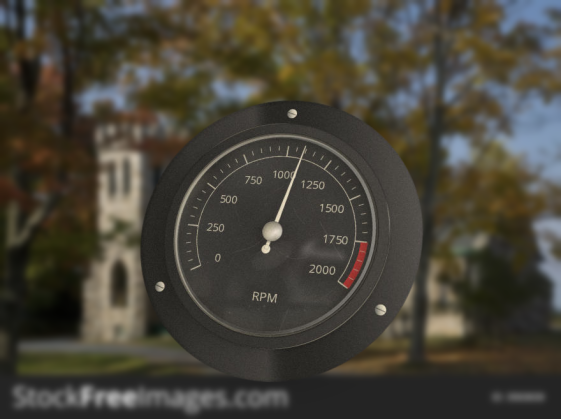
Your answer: 1100 rpm
